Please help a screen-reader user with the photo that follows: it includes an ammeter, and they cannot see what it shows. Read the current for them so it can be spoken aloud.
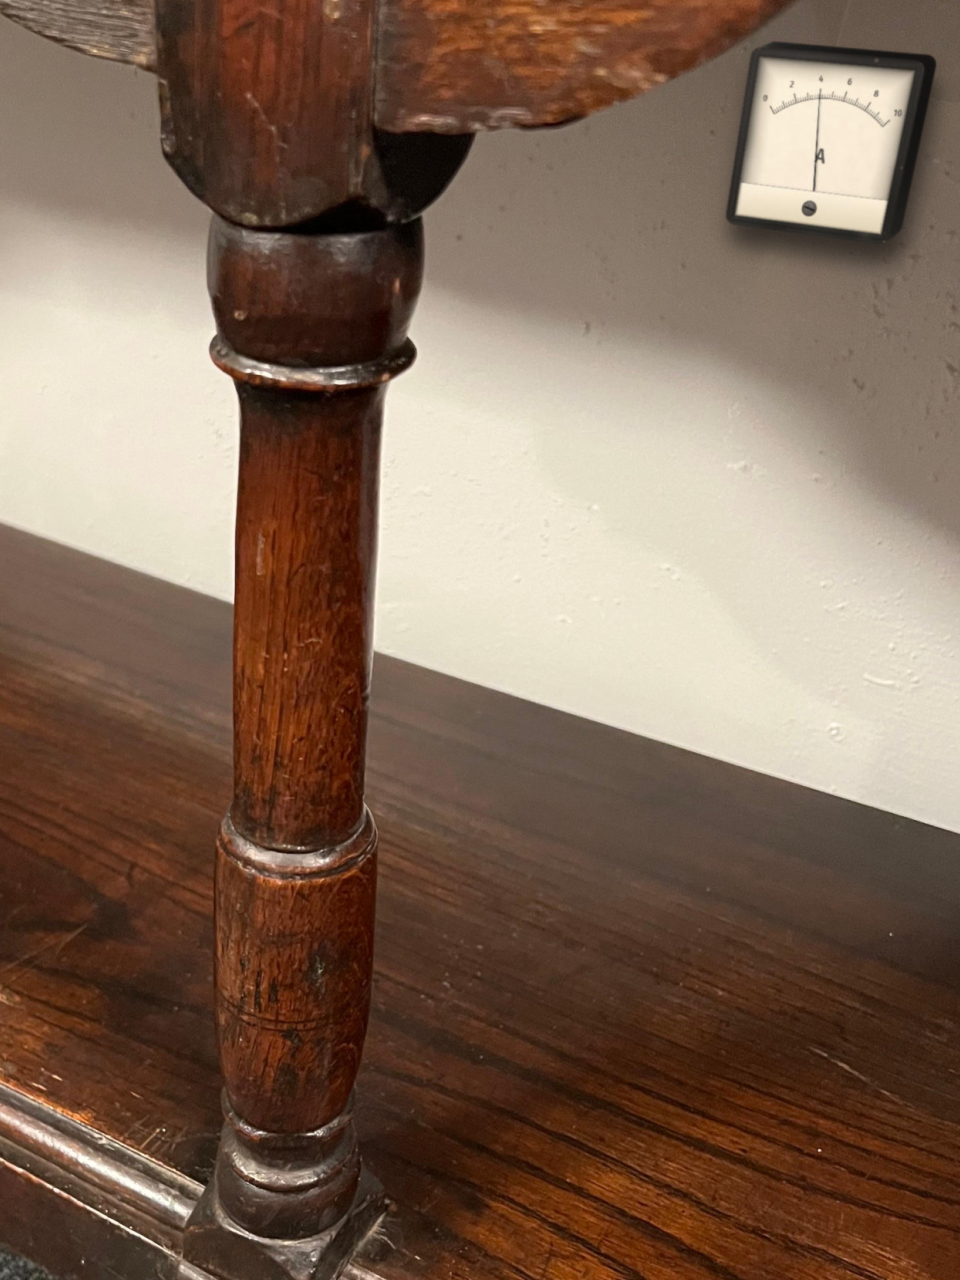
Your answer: 4 A
